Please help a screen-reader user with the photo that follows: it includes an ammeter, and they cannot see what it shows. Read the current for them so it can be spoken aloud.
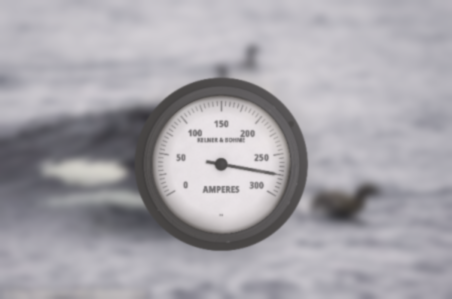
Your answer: 275 A
